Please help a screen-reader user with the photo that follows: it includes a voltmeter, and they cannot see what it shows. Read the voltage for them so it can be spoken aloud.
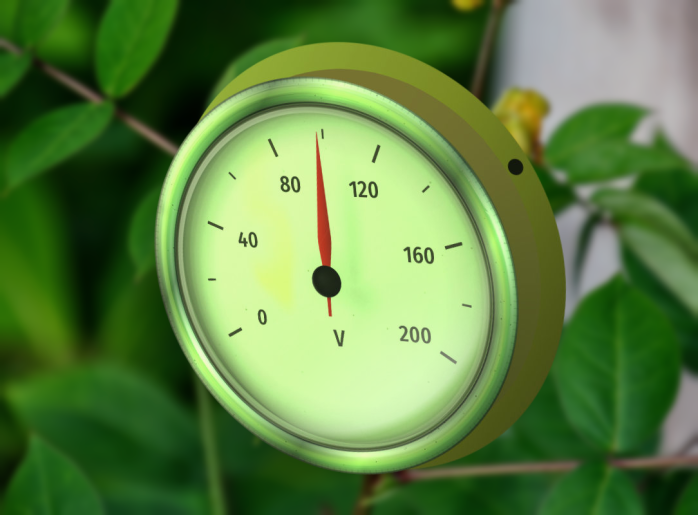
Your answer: 100 V
